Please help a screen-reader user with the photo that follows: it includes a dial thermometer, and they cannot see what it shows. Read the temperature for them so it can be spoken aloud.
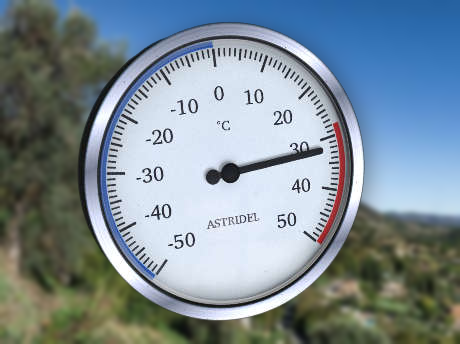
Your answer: 32 °C
